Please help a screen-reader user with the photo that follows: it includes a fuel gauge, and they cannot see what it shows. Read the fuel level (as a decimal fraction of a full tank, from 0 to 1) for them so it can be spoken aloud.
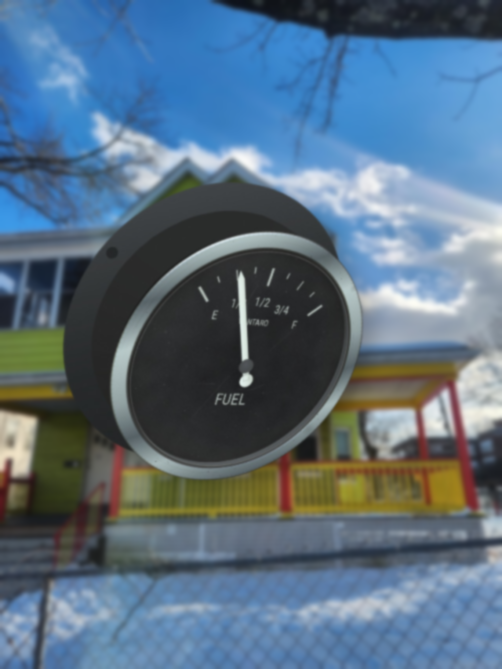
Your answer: 0.25
